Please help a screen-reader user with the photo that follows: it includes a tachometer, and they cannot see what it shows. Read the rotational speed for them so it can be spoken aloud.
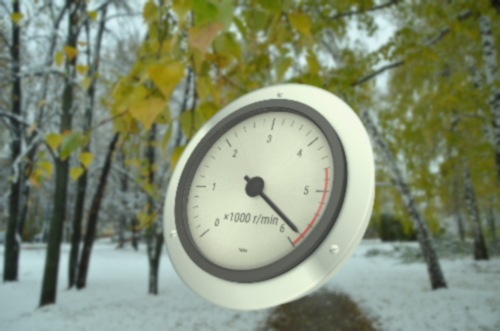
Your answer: 5800 rpm
